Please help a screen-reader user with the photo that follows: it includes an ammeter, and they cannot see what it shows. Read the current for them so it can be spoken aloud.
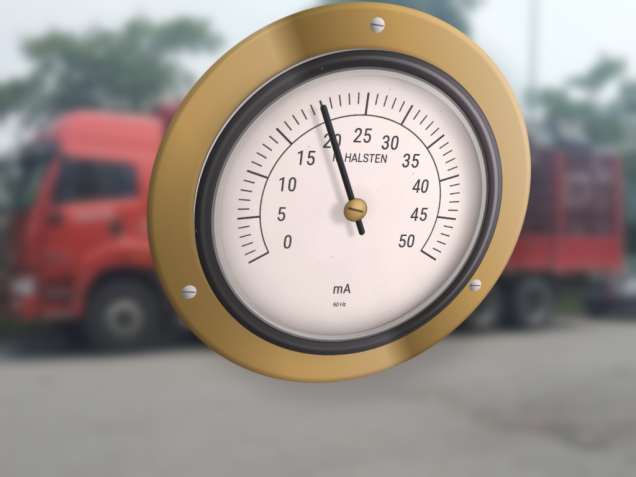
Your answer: 20 mA
